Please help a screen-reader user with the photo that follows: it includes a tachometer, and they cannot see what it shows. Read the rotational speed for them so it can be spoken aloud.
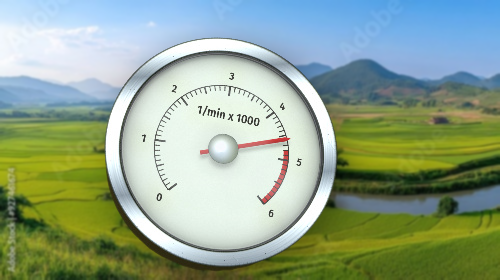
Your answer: 4600 rpm
